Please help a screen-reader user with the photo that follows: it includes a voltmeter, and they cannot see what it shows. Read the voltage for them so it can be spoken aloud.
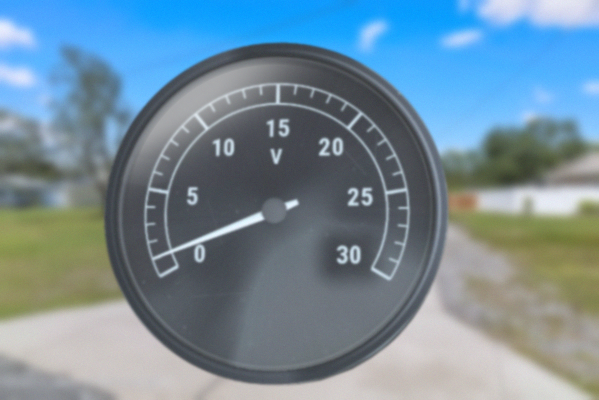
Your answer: 1 V
